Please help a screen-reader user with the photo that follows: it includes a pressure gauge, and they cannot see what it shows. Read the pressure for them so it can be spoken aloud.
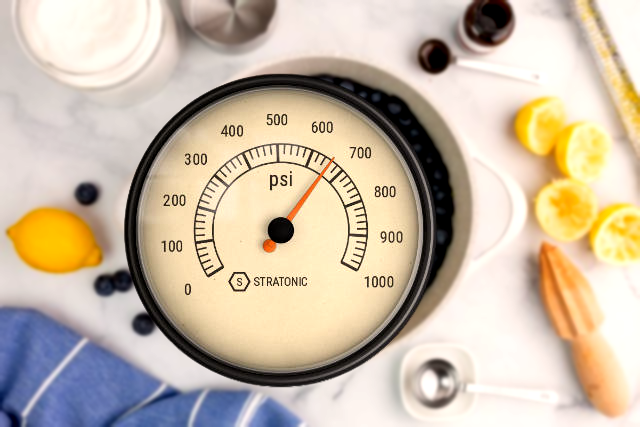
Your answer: 660 psi
